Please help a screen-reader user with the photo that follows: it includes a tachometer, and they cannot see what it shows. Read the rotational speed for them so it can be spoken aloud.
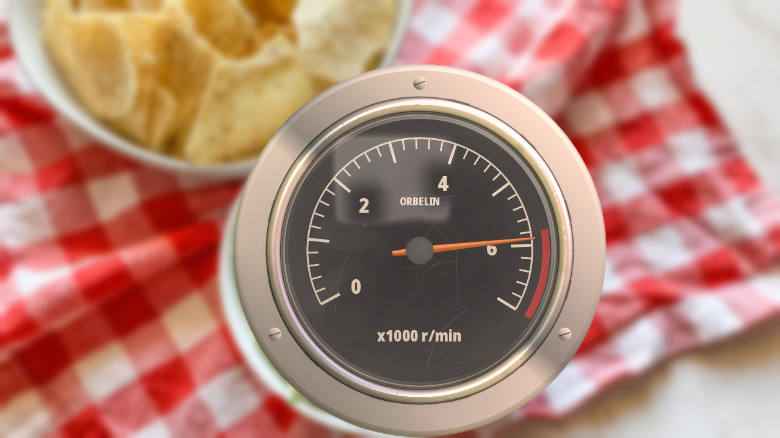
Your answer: 5900 rpm
